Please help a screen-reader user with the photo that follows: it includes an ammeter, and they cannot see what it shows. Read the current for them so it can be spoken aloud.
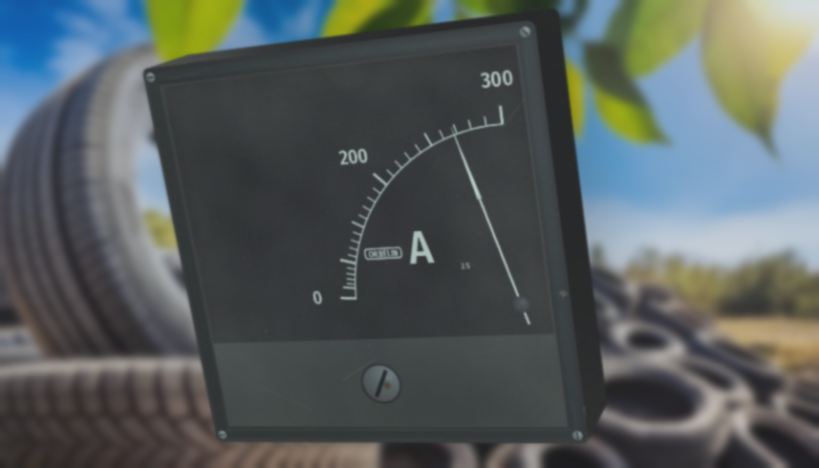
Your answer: 270 A
